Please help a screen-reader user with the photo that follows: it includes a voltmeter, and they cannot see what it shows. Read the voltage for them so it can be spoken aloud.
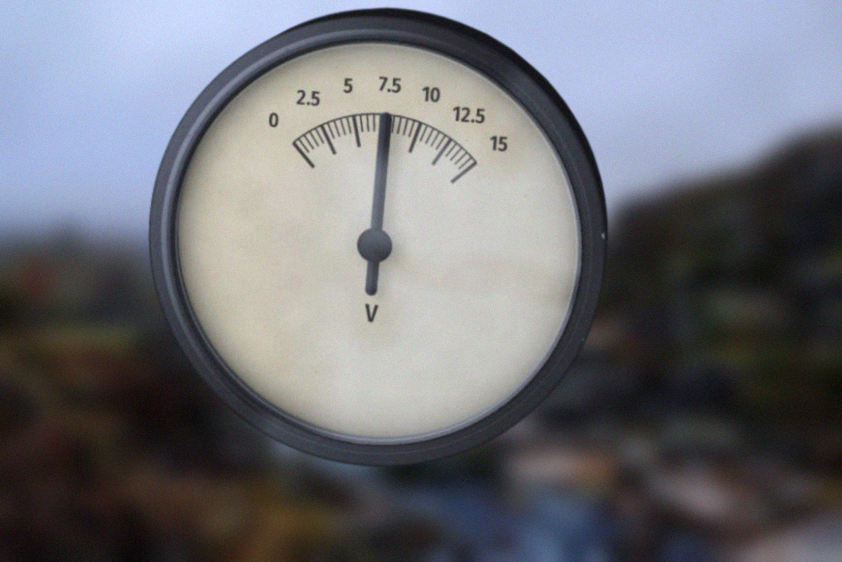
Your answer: 7.5 V
